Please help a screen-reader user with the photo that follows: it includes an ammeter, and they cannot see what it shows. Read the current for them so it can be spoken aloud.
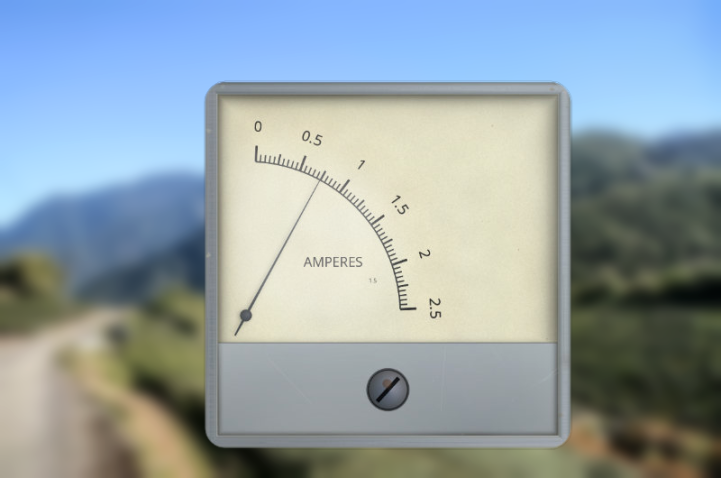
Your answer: 0.75 A
